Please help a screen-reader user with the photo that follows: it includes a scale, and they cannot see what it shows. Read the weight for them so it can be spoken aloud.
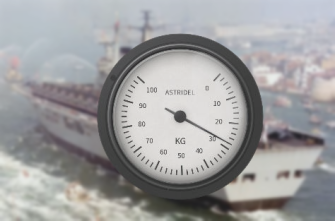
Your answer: 28 kg
